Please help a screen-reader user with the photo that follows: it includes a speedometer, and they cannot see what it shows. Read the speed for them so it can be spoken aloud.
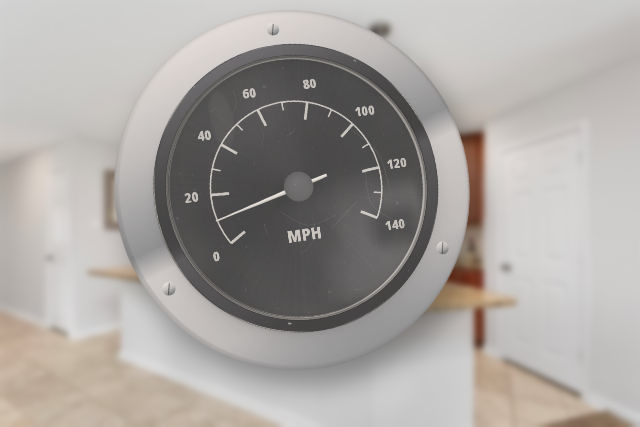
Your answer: 10 mph
